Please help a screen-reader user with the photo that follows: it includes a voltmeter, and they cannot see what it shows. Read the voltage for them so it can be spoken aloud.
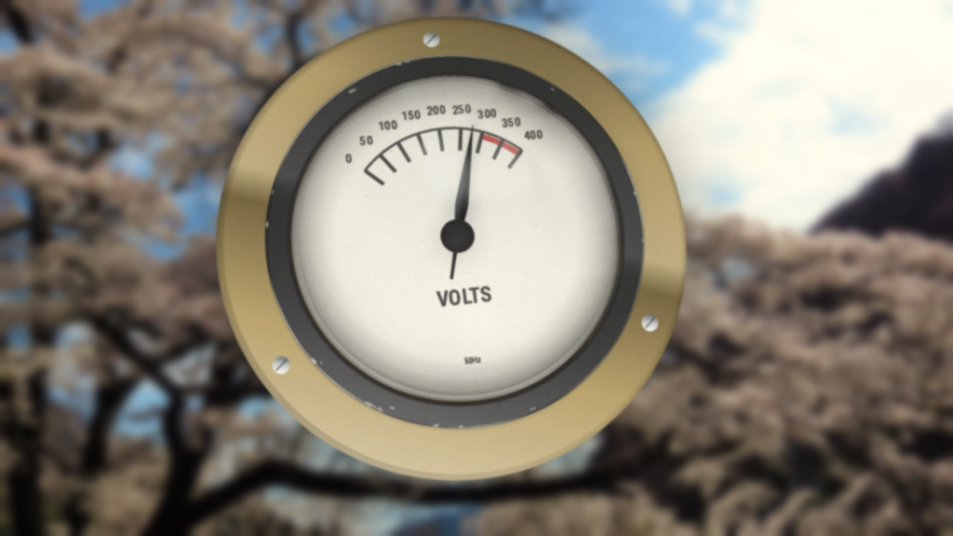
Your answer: 275 V
